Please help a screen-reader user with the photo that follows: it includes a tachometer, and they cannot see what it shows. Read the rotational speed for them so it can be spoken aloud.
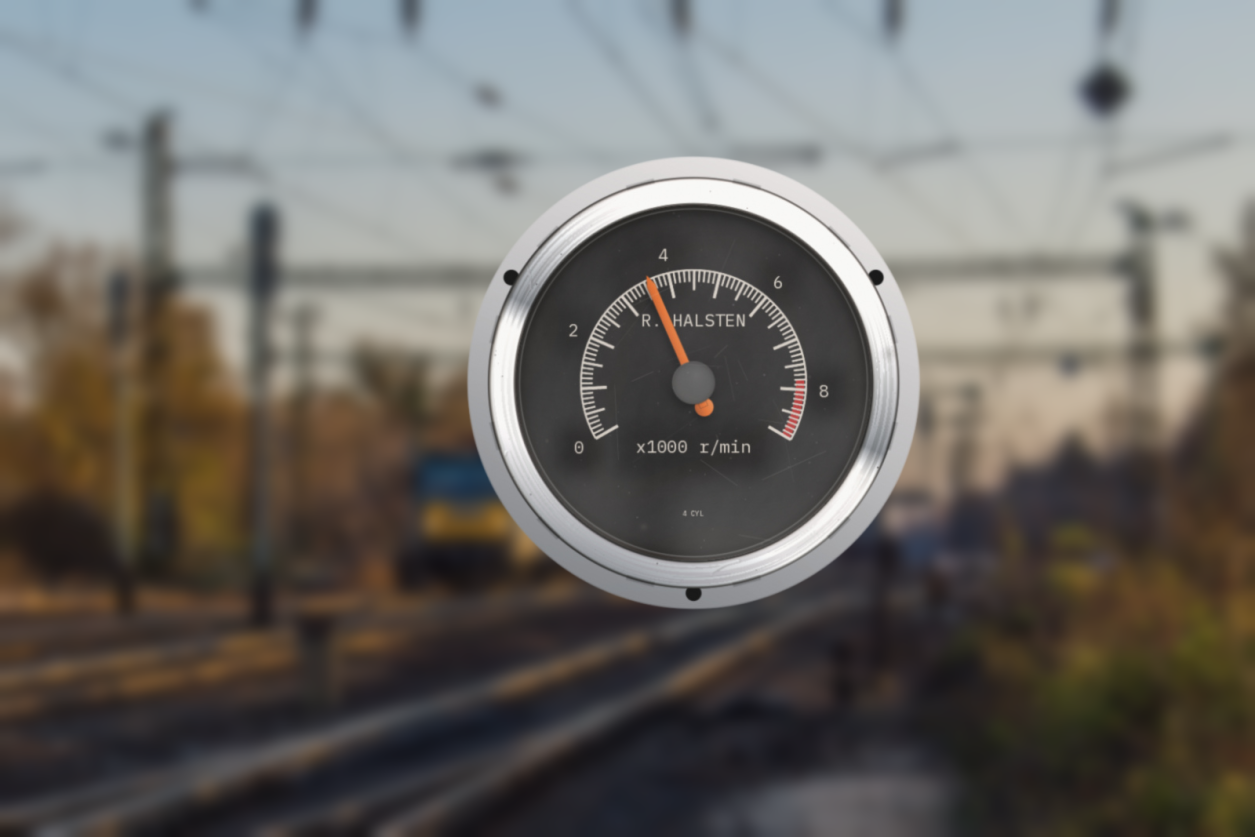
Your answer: 3600 rpm
